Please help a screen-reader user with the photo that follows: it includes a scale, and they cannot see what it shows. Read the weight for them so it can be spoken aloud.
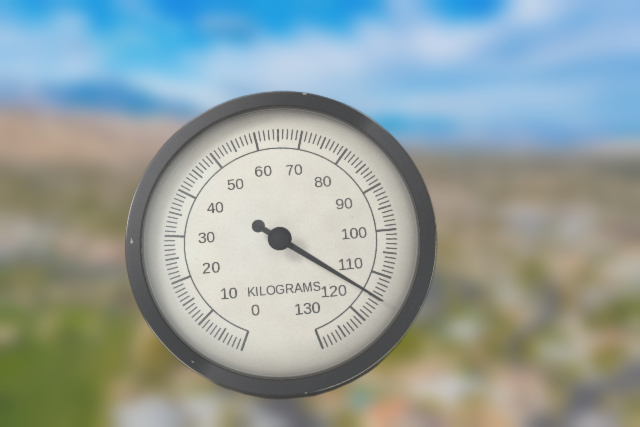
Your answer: 115 kg
